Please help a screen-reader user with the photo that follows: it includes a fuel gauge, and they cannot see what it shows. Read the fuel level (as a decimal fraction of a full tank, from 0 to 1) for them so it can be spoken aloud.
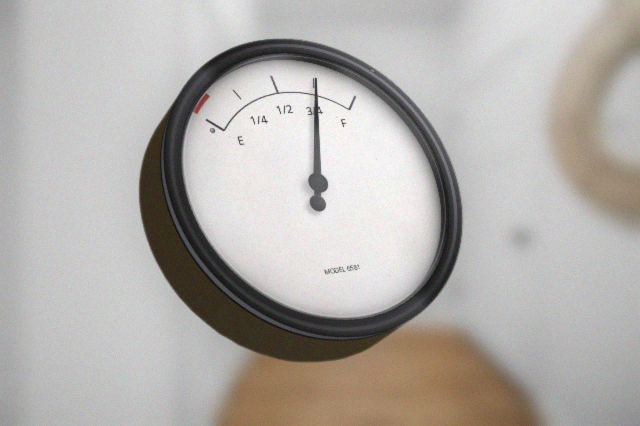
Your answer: 0.75
